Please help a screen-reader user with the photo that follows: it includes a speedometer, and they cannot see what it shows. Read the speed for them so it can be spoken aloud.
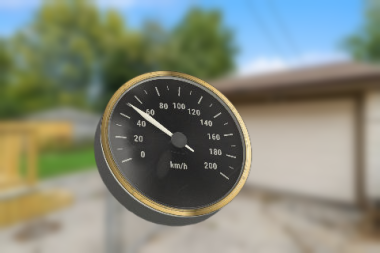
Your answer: 50 km/h
